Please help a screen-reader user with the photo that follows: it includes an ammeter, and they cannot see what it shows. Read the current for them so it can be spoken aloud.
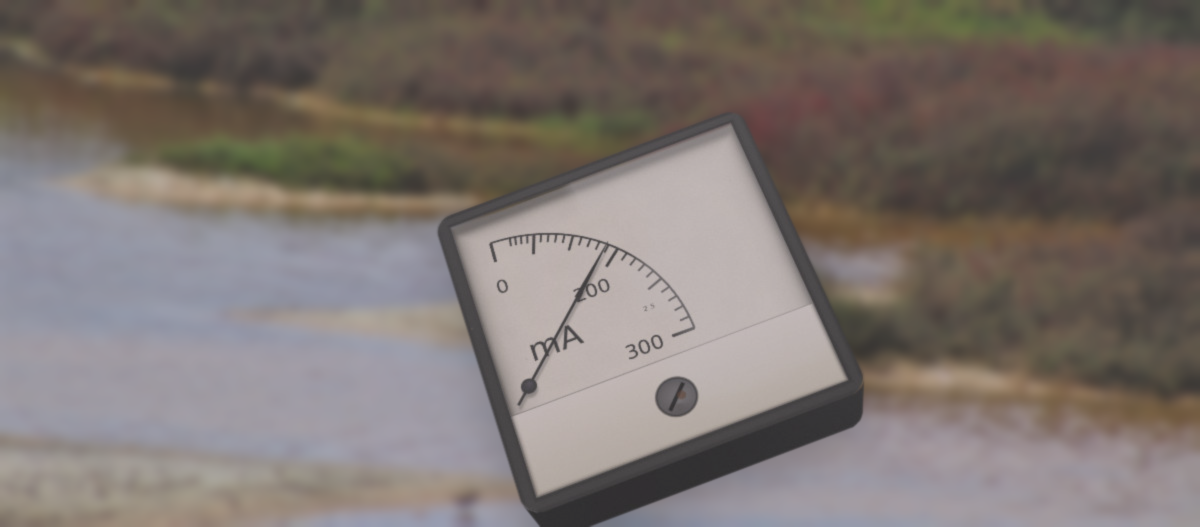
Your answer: 190 mA
